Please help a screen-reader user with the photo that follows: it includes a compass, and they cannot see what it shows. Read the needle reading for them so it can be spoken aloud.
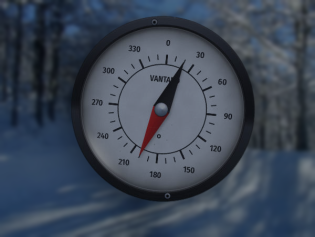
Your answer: 200 °
